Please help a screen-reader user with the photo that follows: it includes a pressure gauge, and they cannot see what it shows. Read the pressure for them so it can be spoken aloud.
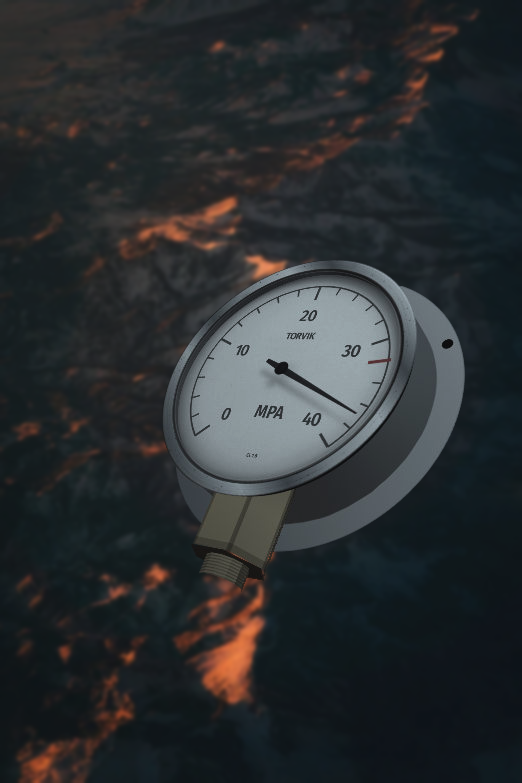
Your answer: 37 MPa
